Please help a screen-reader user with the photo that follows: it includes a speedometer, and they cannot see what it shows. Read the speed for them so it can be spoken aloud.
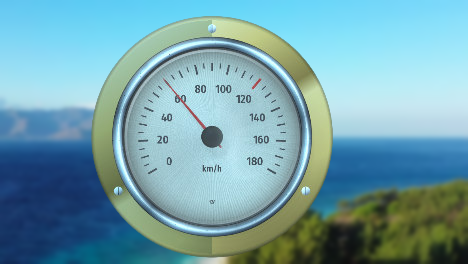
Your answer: 60 km/h
